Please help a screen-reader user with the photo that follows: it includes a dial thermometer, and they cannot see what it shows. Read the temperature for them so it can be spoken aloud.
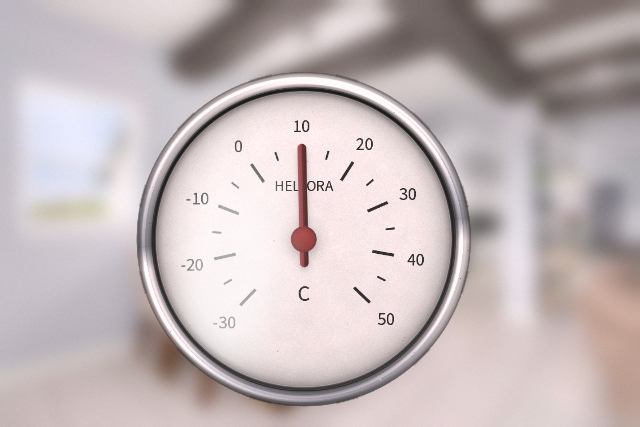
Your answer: 10 °C
